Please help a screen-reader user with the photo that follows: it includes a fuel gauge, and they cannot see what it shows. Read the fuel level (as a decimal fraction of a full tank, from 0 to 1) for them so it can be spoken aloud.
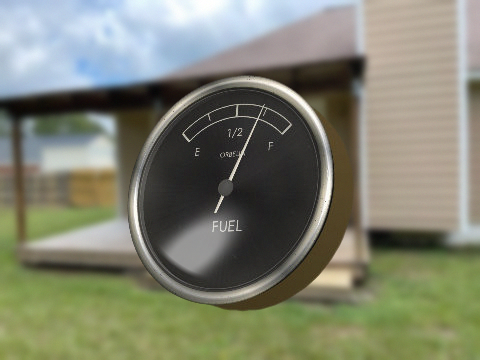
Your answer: 0.75
